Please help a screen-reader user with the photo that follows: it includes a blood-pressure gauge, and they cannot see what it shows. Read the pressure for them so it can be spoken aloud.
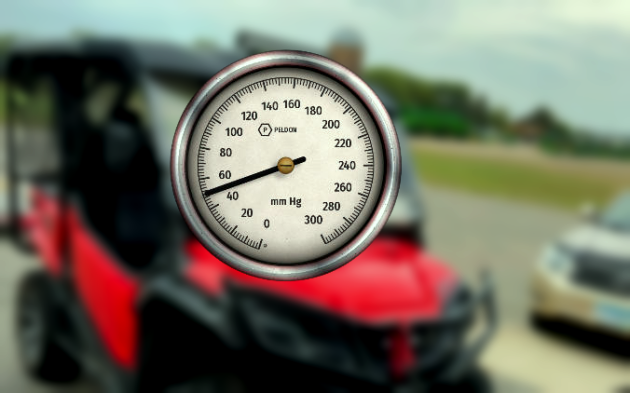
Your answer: 50 mmHg
